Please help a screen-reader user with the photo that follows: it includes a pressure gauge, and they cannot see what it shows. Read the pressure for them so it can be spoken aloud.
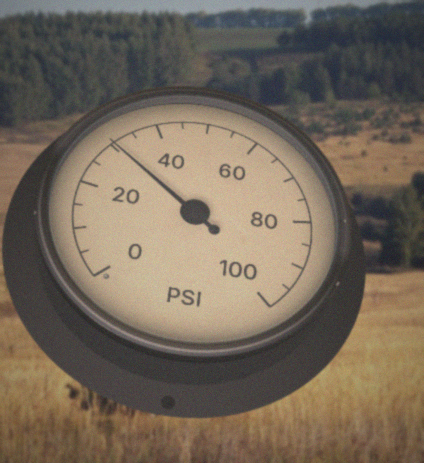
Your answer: 30 psi
